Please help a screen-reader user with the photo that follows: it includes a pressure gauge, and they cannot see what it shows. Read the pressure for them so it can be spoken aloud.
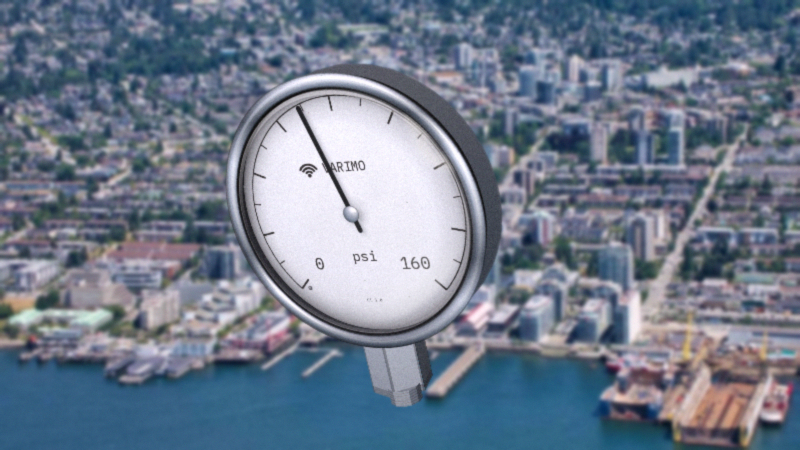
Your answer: 70 psi
